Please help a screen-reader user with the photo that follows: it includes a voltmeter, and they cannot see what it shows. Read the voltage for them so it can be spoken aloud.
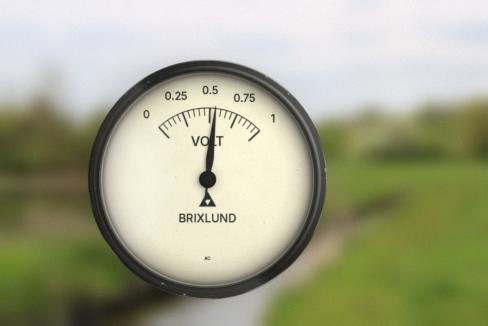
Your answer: 0.55 V
